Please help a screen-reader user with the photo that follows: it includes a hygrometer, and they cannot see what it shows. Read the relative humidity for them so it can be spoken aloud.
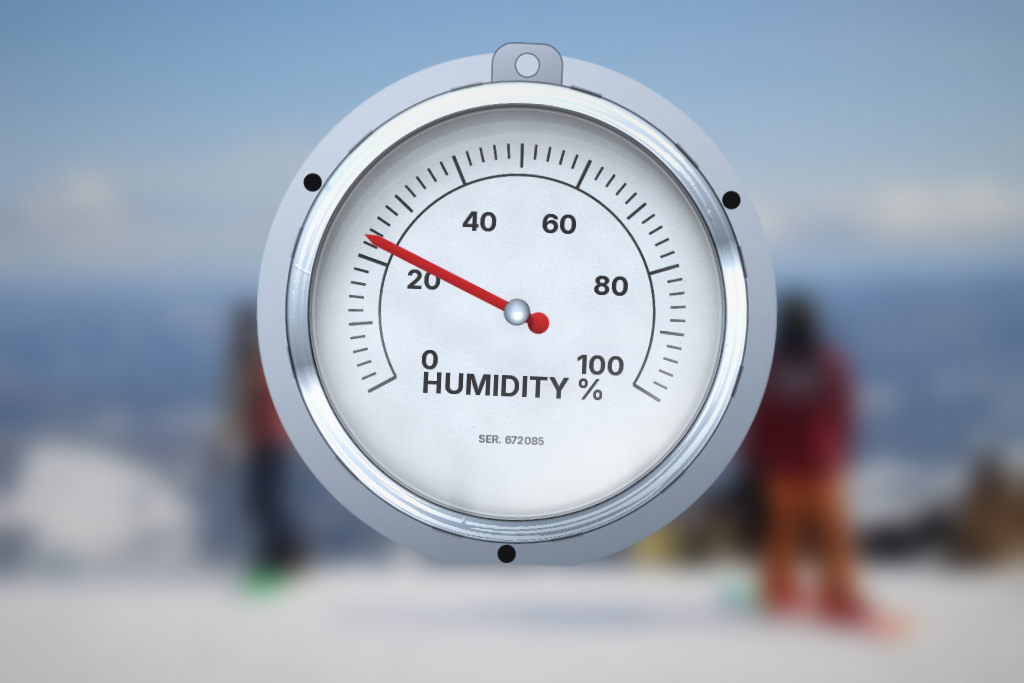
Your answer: 23 %
